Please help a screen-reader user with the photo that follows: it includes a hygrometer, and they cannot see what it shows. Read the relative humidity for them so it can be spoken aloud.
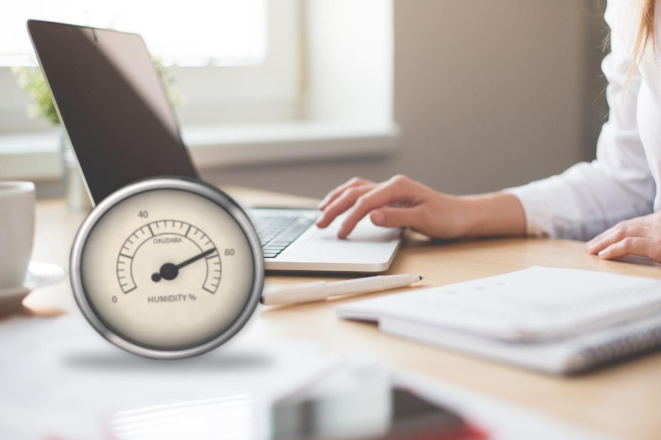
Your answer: 76 %
